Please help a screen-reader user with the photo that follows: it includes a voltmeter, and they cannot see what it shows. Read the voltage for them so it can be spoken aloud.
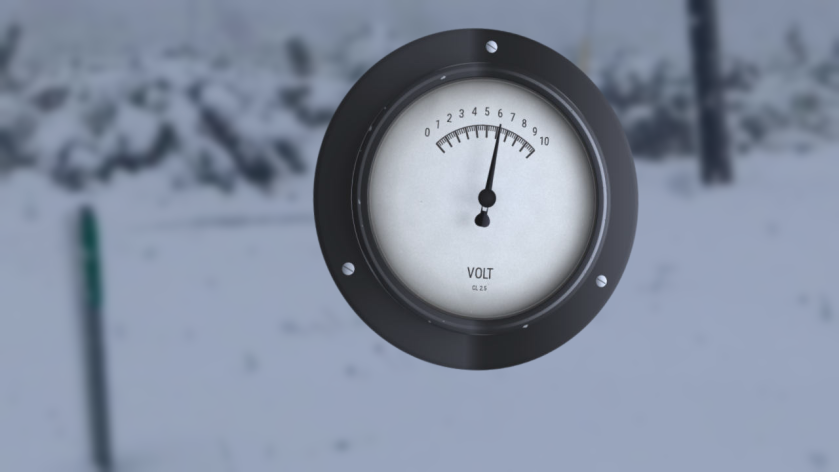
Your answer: 6 V
